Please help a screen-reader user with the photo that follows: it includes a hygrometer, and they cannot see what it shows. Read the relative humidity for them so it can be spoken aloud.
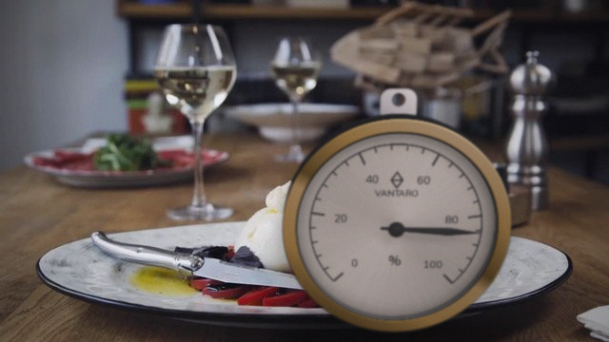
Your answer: 84 %
